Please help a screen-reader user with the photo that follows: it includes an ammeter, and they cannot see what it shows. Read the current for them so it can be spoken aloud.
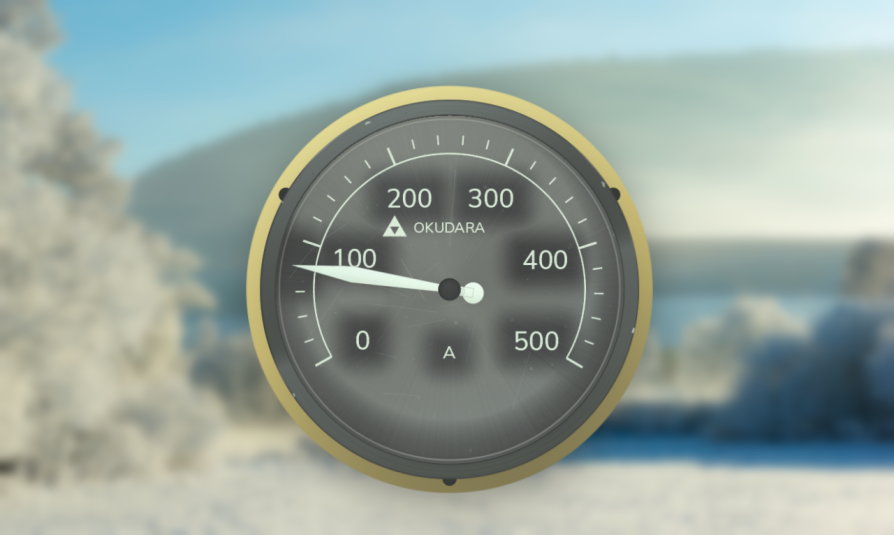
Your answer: 80 A
